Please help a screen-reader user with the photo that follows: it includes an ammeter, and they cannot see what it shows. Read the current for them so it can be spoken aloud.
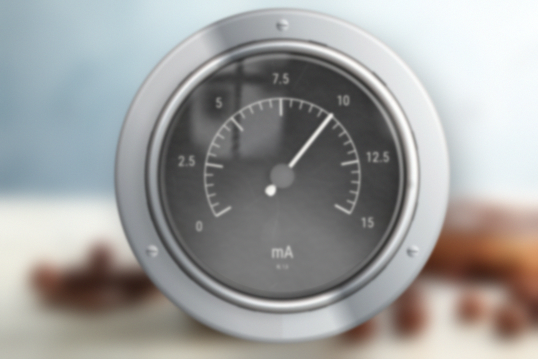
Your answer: 10 mA
